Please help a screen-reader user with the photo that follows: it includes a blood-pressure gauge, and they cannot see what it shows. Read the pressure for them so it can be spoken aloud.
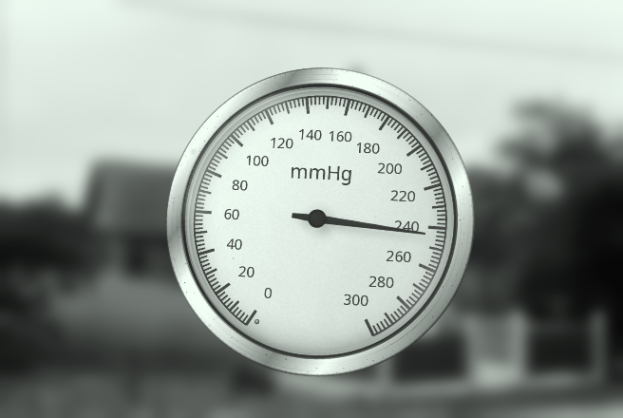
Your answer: 244 mmHg
